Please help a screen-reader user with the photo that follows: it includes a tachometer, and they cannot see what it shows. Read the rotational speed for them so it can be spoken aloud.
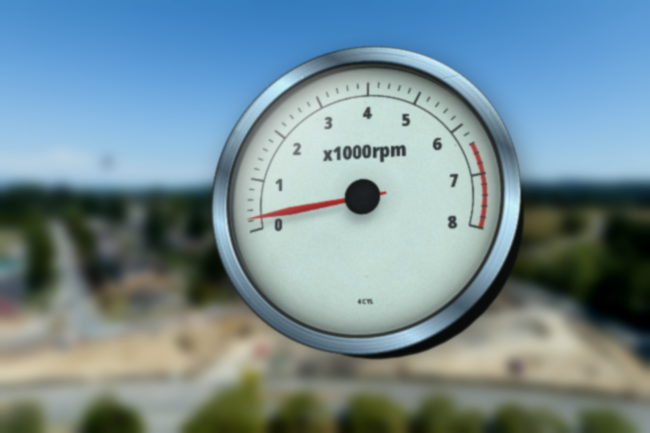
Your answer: 200 rpm
